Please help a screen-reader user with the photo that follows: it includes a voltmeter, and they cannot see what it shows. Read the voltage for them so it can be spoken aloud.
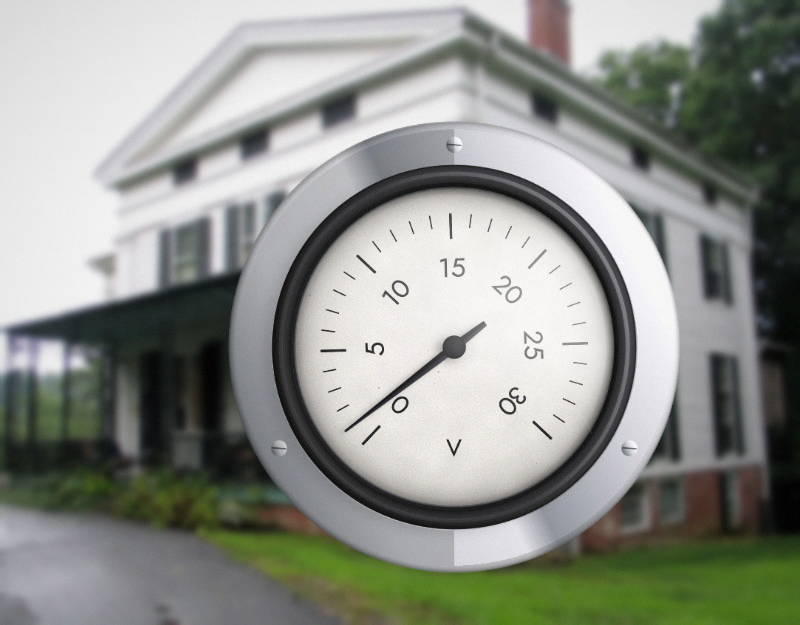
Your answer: 1 V
